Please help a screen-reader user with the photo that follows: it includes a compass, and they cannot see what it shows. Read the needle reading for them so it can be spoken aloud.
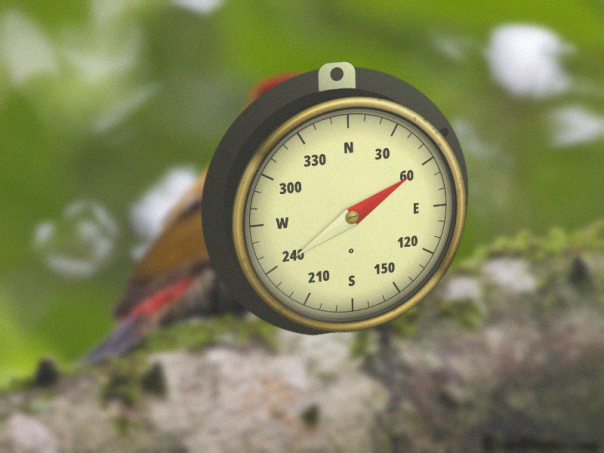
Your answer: 60 °
